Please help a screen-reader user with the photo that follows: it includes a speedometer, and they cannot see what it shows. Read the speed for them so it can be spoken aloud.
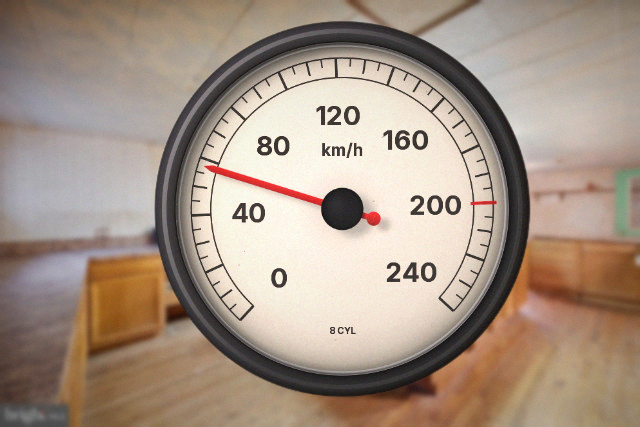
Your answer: 57.5 km/h
